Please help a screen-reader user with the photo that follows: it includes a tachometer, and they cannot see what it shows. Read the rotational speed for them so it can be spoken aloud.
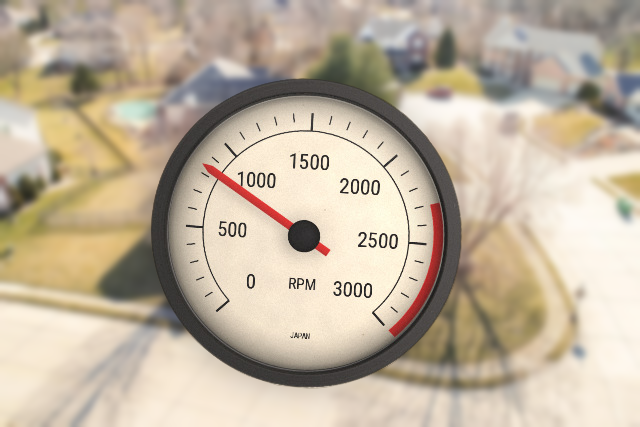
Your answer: 850 rpm
